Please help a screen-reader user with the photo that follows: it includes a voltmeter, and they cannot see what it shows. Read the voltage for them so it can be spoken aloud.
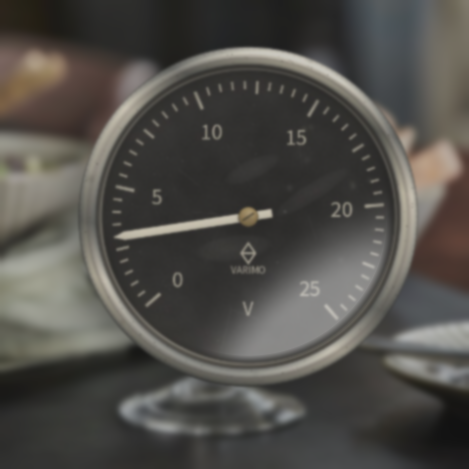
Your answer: 3 V
